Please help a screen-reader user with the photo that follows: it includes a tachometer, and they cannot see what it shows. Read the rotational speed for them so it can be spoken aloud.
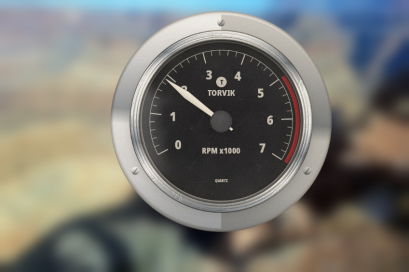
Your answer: 1900 rpm
